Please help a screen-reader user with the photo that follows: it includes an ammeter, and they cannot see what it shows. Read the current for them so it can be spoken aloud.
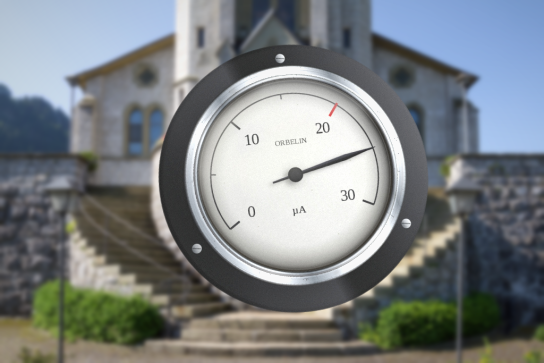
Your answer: 25 µA
